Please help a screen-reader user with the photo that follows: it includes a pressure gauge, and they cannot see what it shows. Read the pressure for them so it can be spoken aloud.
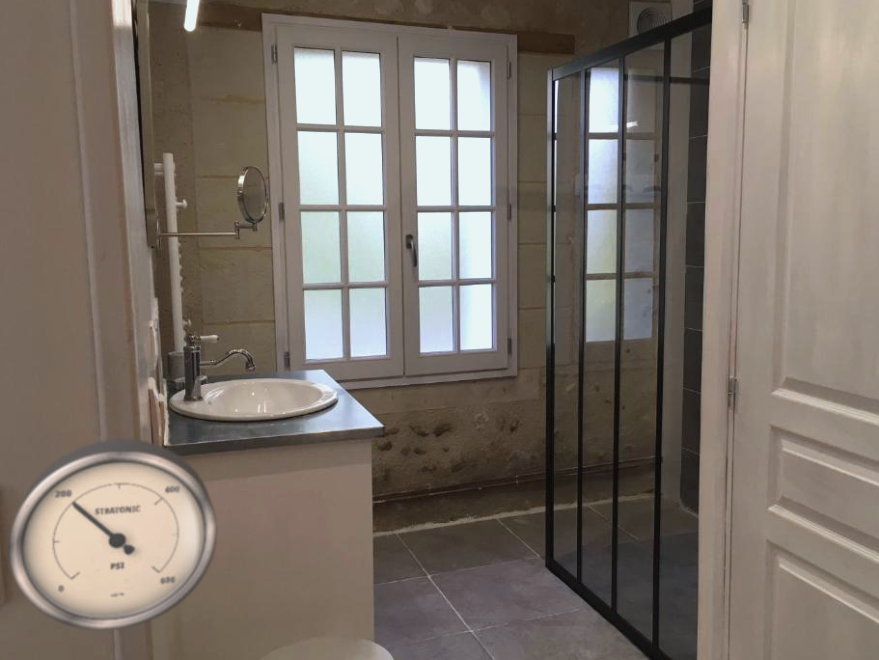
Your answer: 200 psi
